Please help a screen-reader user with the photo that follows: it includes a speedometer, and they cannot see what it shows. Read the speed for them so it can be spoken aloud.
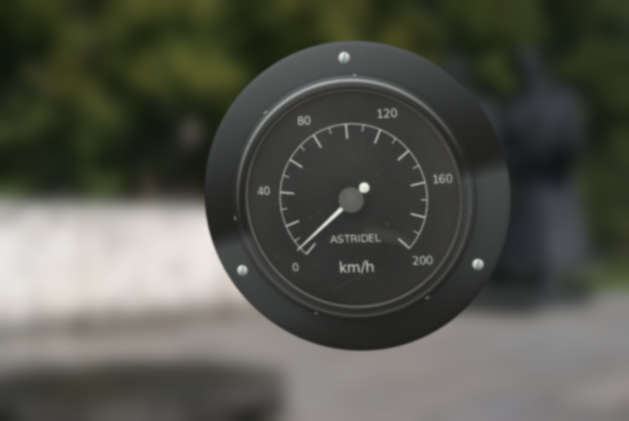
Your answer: 5 km/h
